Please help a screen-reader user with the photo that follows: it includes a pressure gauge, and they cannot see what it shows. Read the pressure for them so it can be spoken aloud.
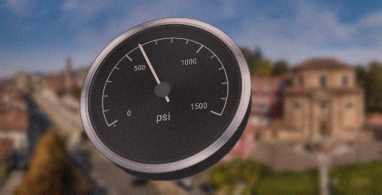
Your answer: 600 psi
